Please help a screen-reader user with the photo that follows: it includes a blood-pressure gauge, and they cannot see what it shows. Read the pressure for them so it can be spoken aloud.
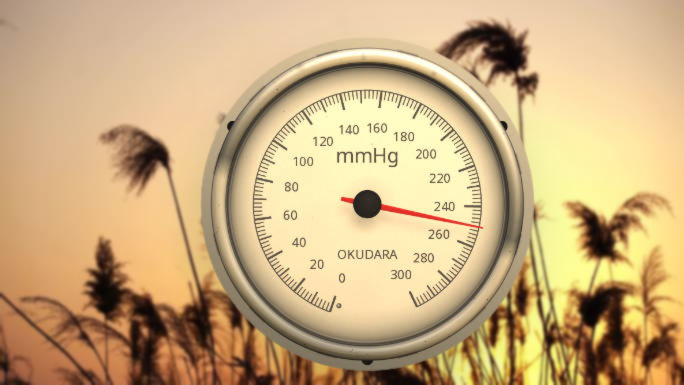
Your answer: 250 mmHg
